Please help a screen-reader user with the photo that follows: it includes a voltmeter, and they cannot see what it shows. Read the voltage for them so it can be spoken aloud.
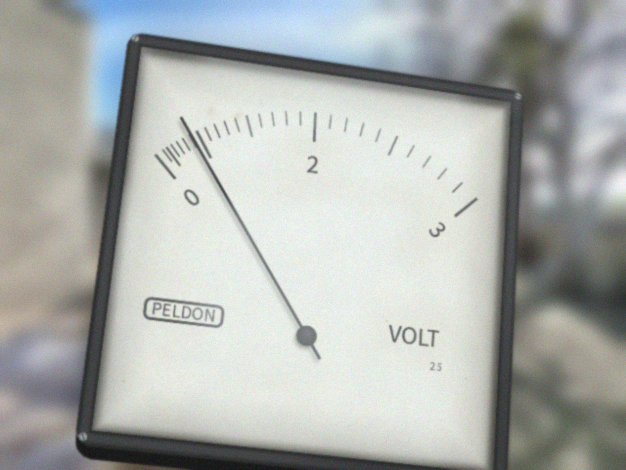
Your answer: 0.9 V
